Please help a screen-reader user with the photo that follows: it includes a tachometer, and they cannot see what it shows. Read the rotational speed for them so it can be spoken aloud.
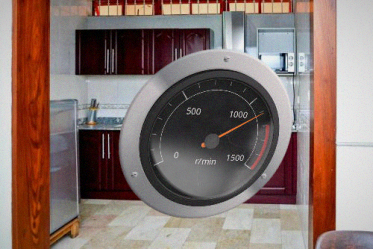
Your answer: 1100 rpm
